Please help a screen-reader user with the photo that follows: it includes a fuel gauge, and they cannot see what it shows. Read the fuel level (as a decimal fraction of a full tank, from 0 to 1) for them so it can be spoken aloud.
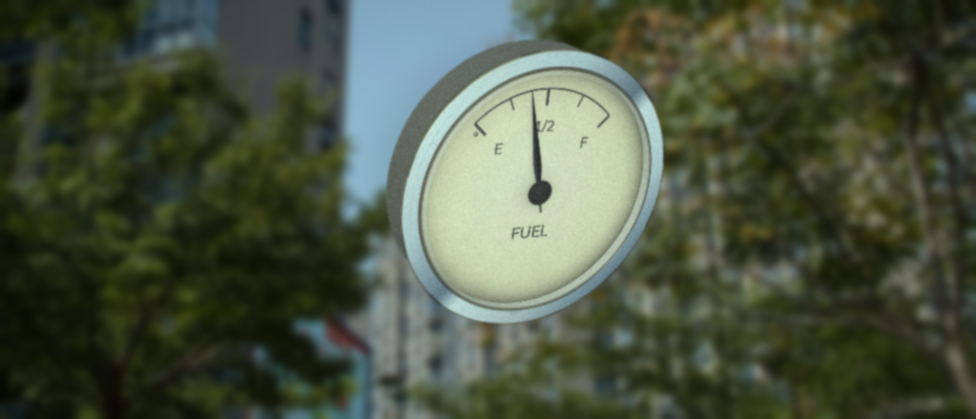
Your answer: 0.375
